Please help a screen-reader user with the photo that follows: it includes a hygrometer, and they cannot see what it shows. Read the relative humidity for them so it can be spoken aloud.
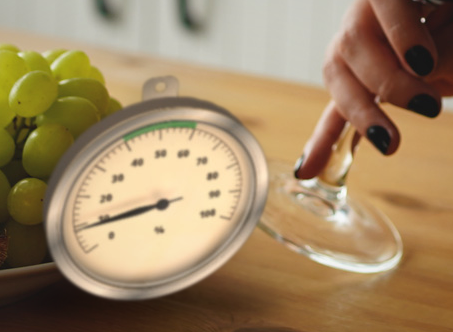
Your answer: 10 %
